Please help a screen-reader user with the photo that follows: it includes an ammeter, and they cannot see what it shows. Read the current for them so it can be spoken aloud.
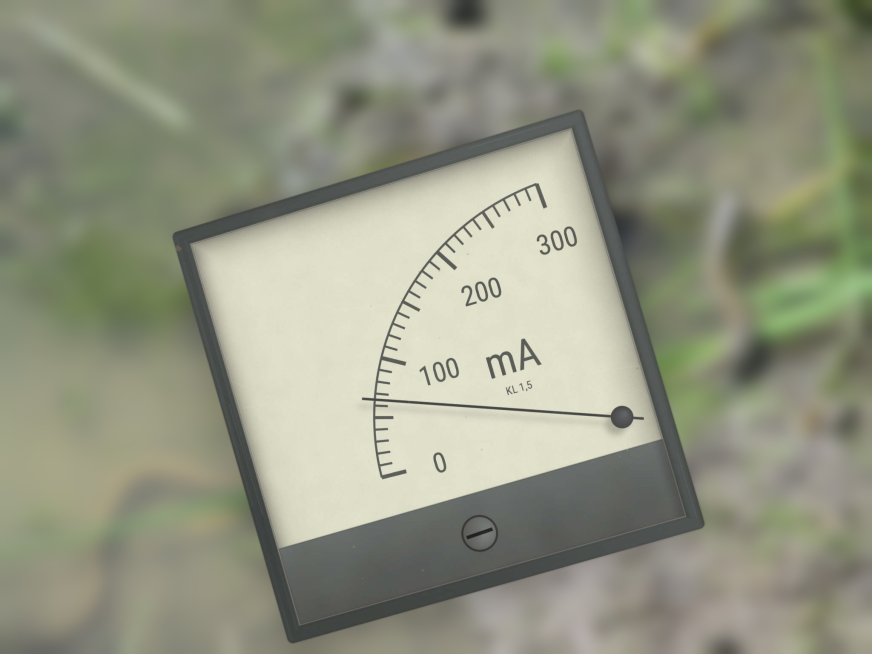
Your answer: 65 mA
